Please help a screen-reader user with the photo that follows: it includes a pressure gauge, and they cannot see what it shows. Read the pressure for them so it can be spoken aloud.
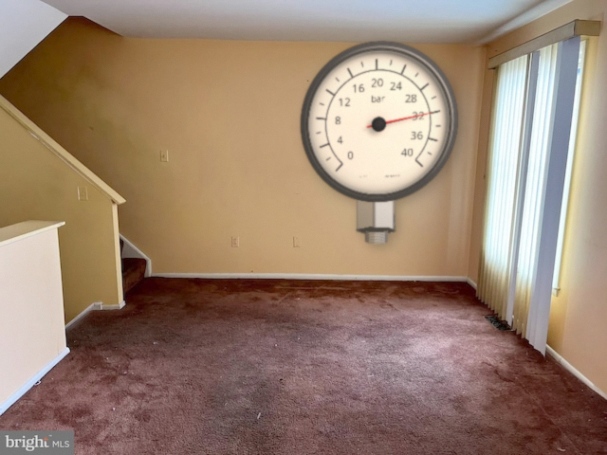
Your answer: 32 bar
